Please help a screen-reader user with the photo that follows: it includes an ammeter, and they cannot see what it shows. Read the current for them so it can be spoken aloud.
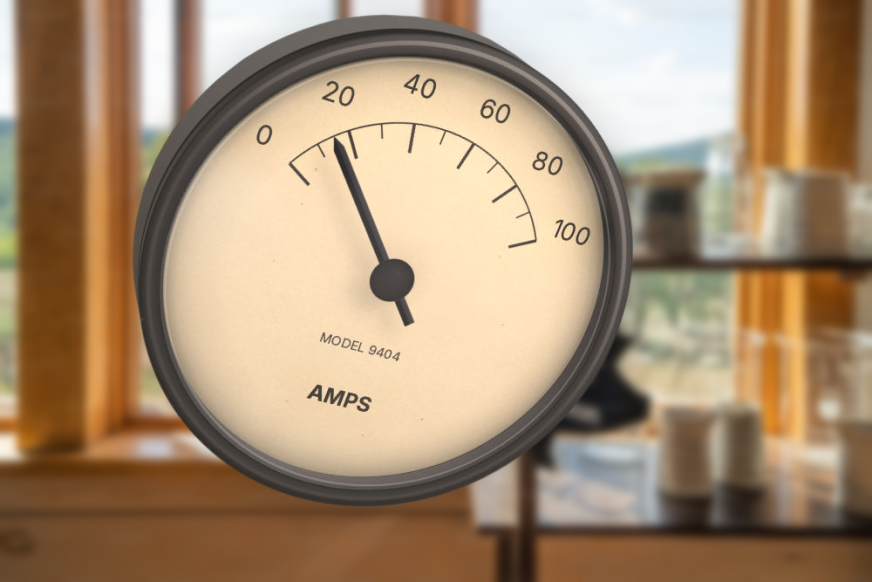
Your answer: 15 A
